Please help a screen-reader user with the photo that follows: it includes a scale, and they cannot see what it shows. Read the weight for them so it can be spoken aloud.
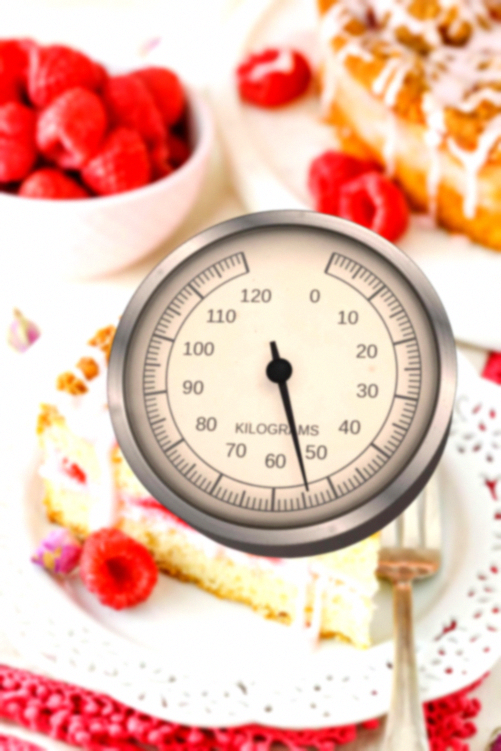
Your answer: 54 kg
